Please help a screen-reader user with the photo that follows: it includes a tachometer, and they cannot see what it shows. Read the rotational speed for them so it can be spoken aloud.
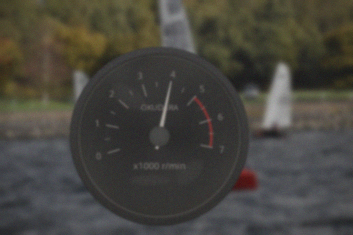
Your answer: 4000 rpm
